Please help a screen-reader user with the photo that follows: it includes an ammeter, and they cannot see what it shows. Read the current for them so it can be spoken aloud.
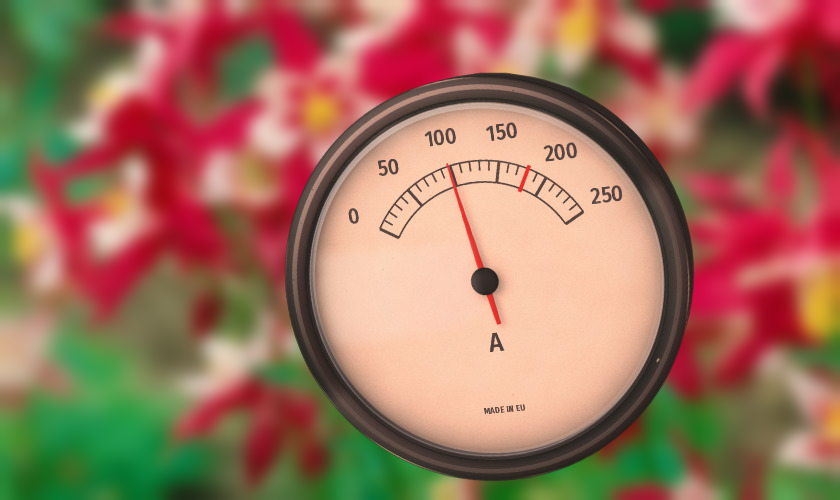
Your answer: 100 A
